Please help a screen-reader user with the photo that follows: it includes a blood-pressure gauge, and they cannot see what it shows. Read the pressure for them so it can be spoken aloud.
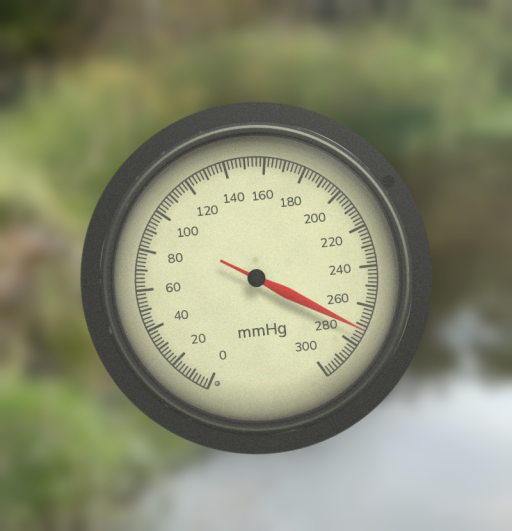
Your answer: 272 mmHg
